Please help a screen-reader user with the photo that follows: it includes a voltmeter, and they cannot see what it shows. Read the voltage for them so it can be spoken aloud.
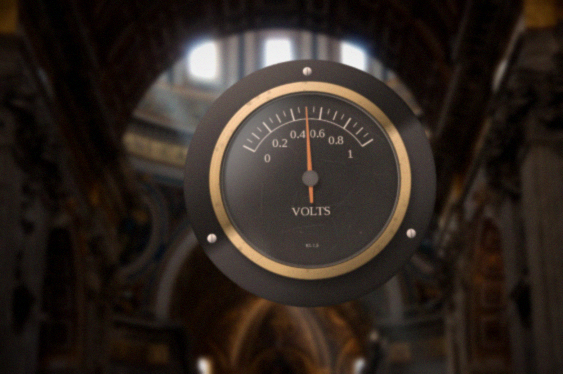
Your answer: 0.5 V
